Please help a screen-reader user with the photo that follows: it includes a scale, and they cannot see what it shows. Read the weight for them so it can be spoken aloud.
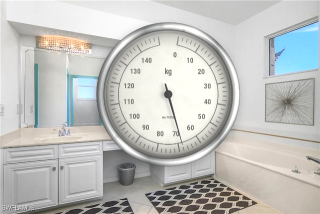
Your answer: 68 kg
